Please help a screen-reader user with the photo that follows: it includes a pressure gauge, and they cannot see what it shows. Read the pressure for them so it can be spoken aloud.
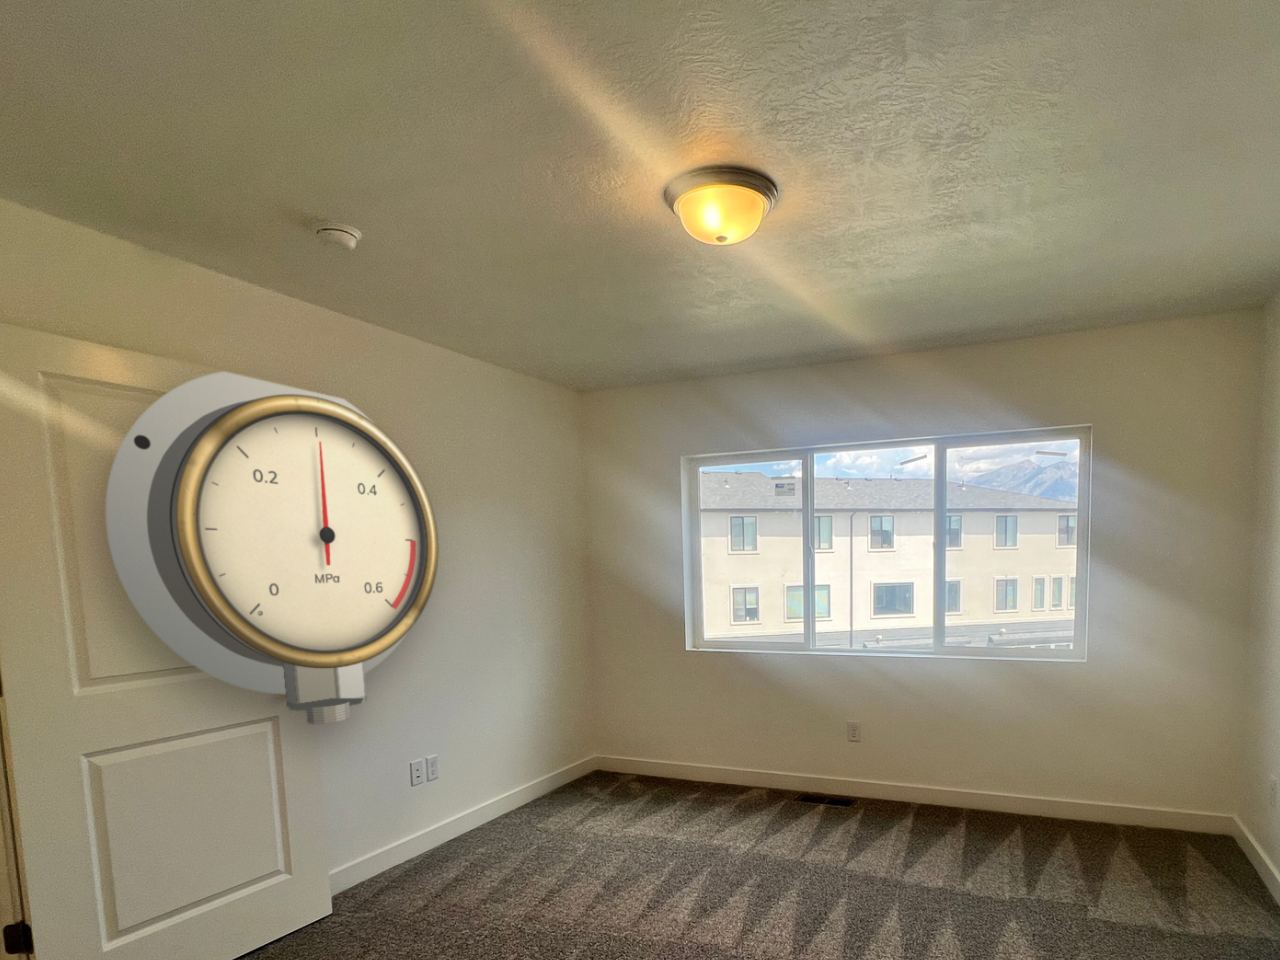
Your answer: 0.3 MPa
